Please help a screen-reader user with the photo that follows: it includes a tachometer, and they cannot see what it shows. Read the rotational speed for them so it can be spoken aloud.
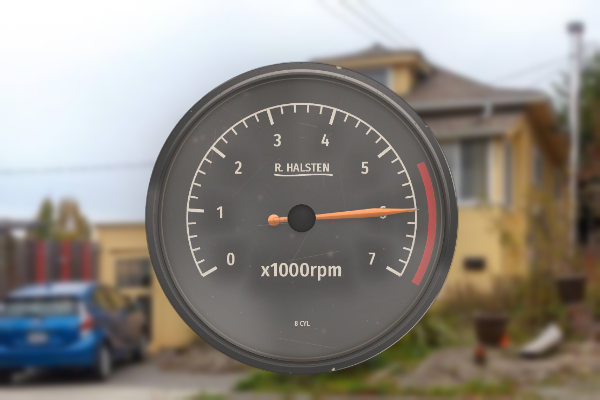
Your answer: 6000 rpm
